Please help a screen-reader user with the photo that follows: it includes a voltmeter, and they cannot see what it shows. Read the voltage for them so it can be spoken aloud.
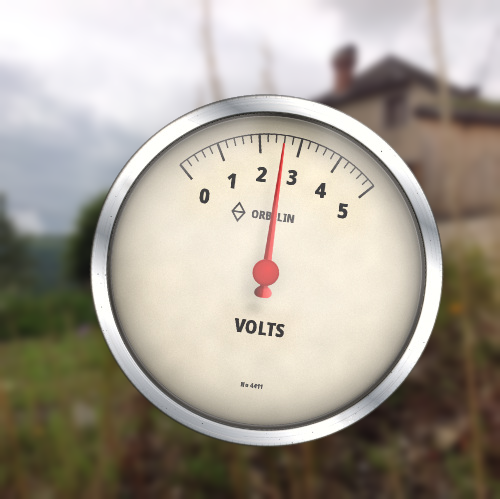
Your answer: 2.6 V
